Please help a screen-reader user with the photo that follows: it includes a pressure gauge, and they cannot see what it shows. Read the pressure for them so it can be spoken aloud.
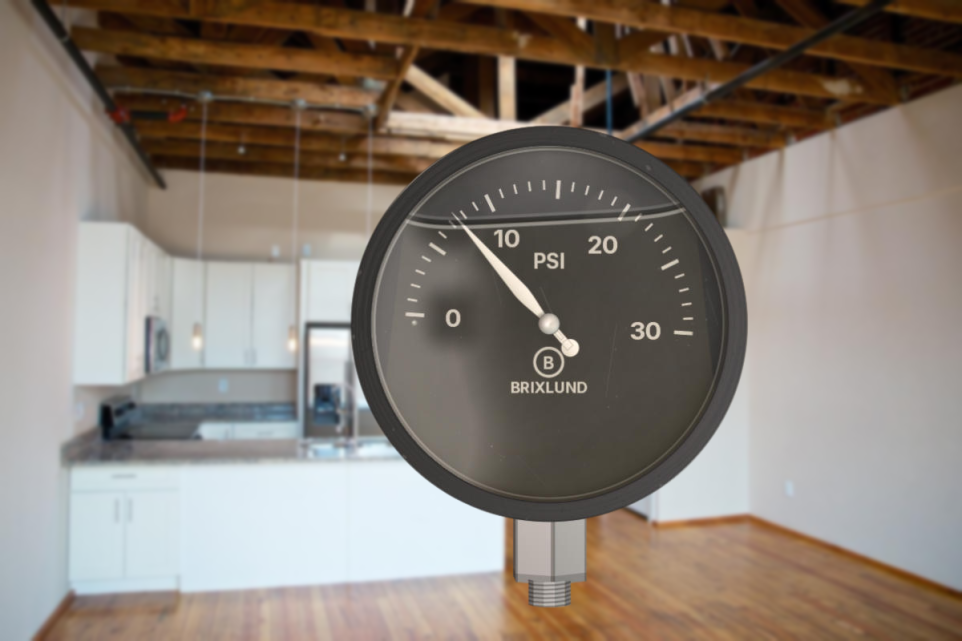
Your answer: 7.5 psi
